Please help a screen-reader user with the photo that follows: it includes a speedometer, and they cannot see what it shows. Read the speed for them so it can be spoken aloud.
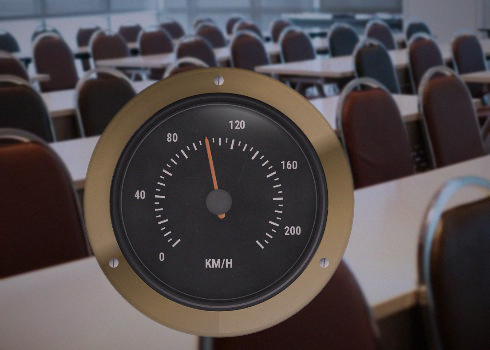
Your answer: 100 km/h
